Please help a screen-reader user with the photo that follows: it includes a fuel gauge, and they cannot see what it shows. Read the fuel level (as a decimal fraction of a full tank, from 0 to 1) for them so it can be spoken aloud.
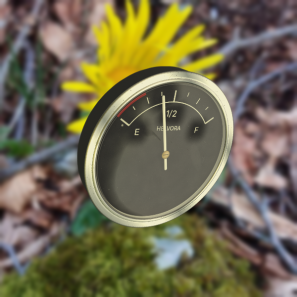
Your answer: 0.375
